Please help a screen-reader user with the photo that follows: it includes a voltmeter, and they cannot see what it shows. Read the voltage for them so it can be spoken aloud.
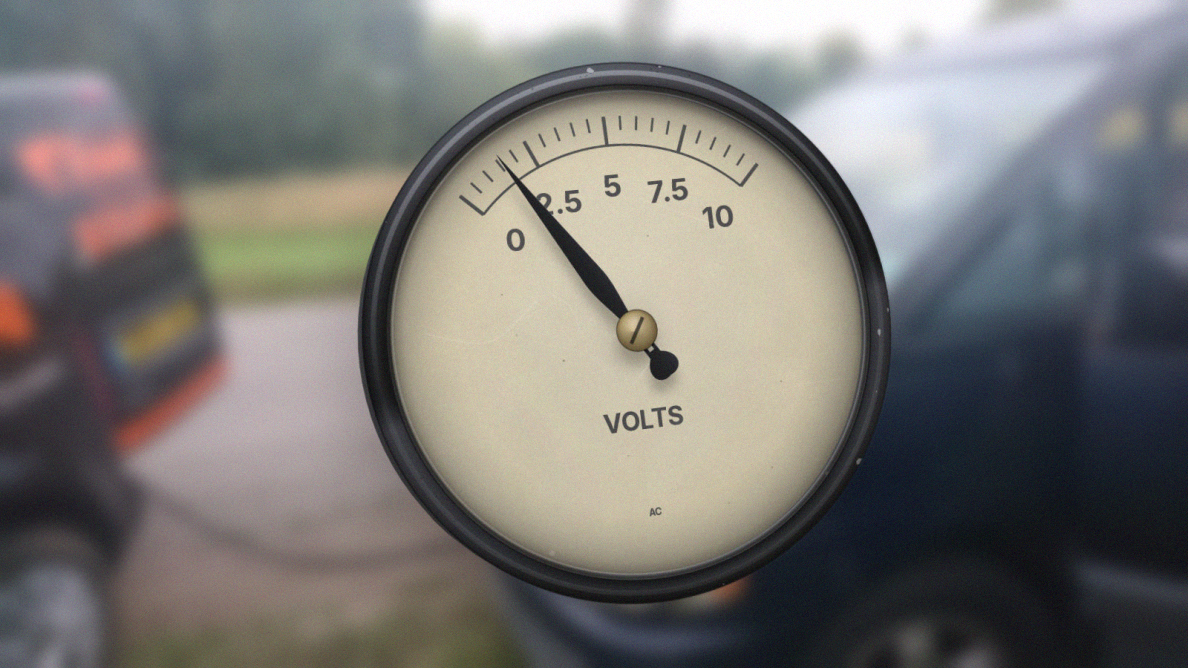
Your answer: 1.5 V
